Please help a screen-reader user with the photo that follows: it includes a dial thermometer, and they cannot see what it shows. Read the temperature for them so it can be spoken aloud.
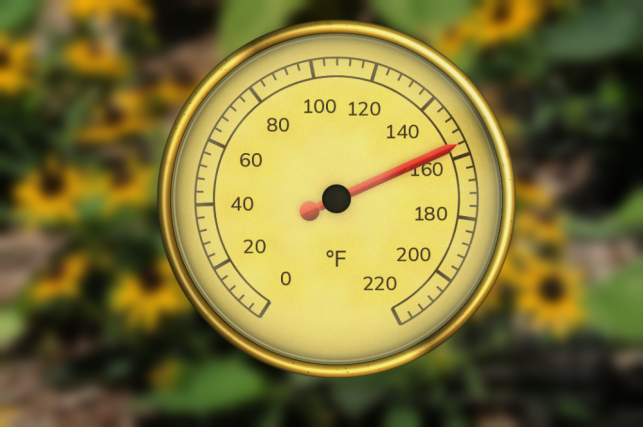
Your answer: 156 °F
